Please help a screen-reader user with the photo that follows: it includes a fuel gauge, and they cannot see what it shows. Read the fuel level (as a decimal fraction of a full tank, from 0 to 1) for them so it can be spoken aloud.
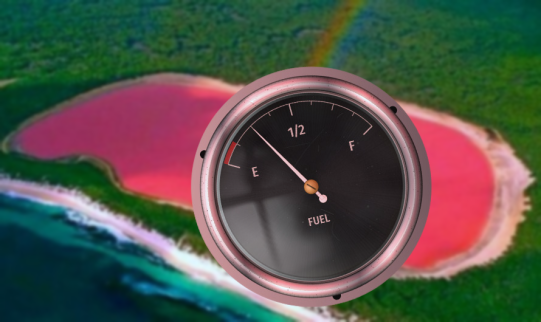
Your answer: 0.25
